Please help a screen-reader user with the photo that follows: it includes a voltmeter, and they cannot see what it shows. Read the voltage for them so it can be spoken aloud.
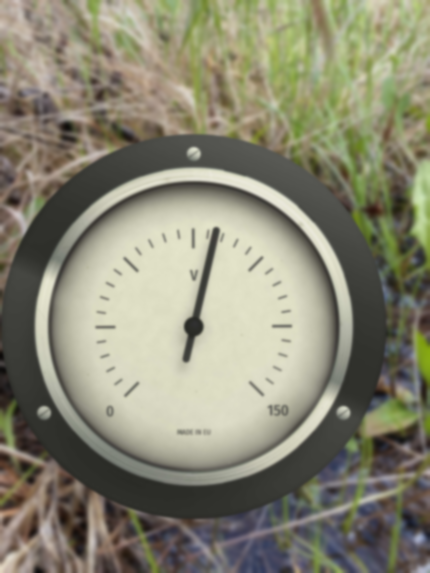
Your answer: 82.5 V
